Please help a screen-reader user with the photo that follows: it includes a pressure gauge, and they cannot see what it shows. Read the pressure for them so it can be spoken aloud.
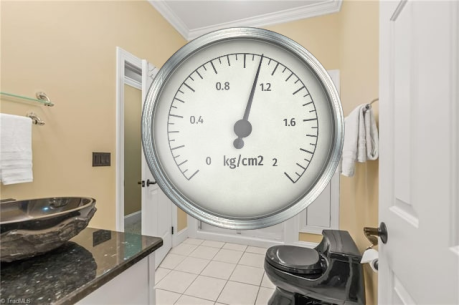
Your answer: 1.1 kg/cm²
